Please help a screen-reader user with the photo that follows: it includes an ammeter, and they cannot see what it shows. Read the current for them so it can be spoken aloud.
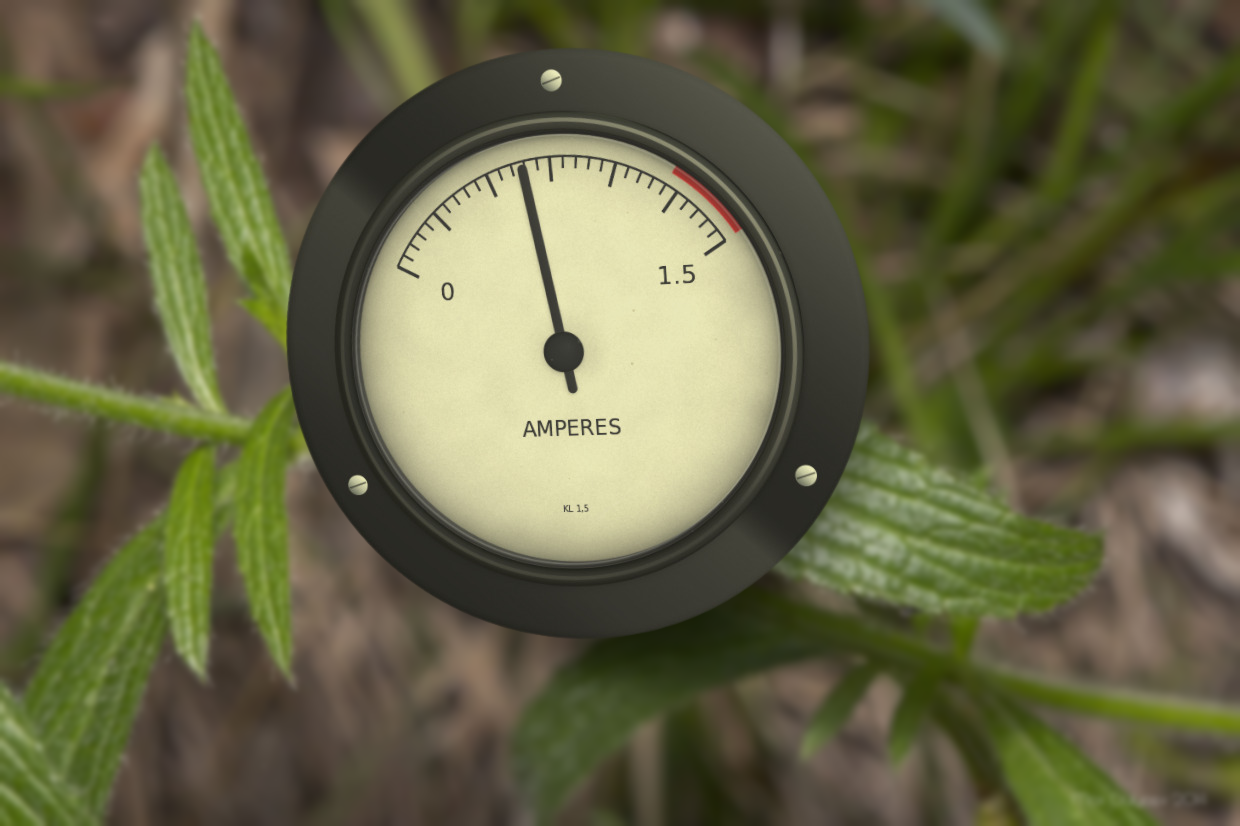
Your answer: 0.65 A
